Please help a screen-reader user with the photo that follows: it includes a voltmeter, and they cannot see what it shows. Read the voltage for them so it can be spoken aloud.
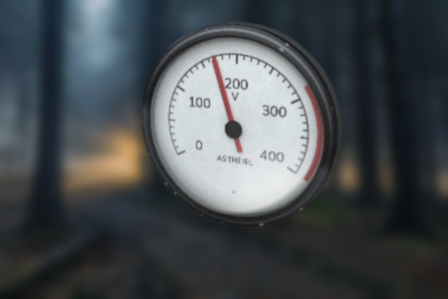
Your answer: 170 V
